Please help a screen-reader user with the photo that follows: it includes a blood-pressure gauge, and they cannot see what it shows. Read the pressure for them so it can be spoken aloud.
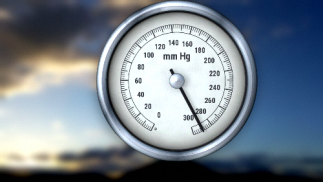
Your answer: 290 mmHg
